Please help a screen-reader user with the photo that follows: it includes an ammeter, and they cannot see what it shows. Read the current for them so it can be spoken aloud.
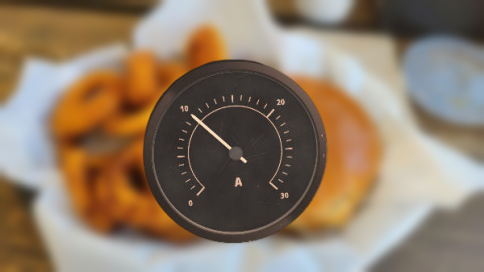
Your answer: 10 A
